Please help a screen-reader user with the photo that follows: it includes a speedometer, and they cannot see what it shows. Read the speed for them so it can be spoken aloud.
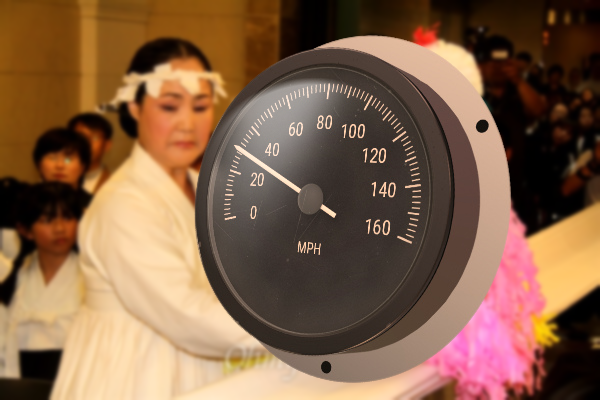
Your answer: 30 mph
